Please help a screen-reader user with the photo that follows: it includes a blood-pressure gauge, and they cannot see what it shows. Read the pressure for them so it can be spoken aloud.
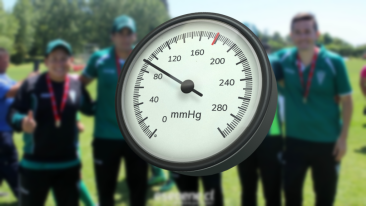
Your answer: 90 mmHg
